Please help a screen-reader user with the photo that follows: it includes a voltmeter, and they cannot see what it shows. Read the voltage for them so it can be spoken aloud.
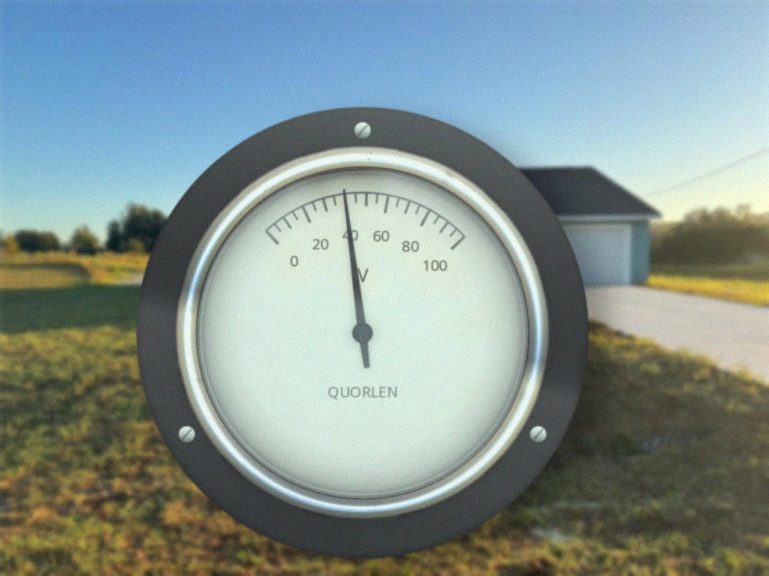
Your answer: 40 V
